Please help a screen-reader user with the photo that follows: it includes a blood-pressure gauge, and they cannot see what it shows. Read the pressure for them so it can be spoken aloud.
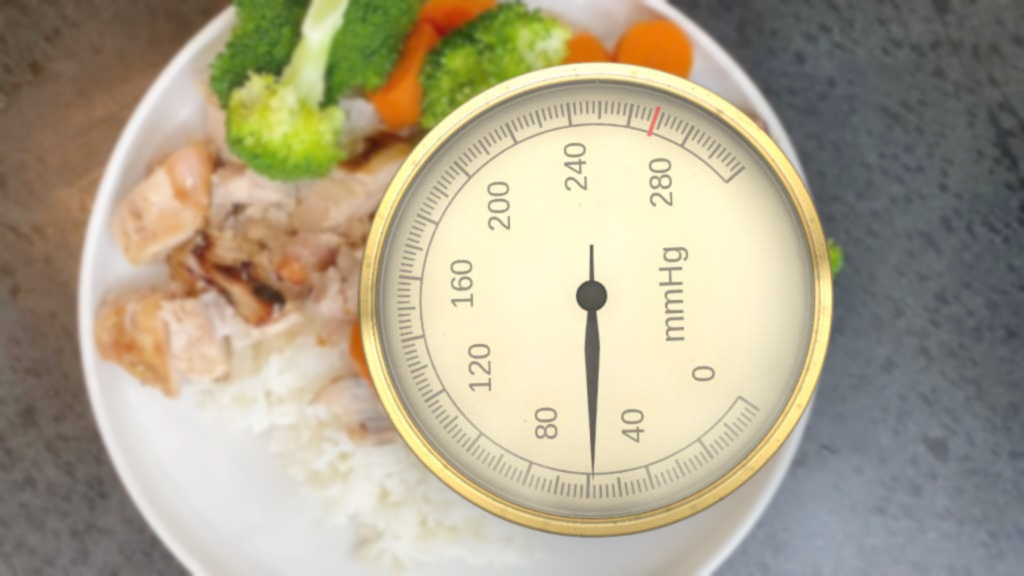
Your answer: 58 mmHg
